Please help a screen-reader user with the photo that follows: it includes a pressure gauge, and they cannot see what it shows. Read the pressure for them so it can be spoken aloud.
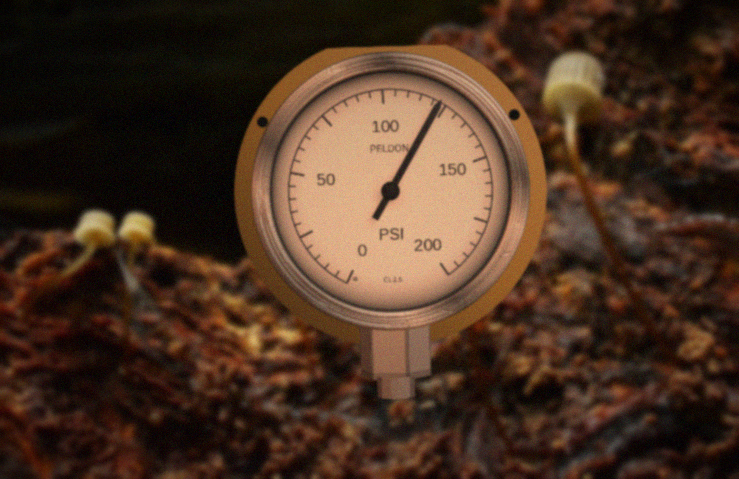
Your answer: 122.5 psi
